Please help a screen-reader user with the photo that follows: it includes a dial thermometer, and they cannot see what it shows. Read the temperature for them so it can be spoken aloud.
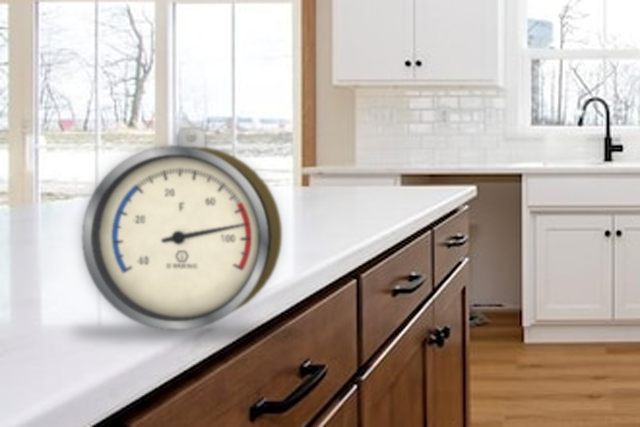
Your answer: 90 °F
